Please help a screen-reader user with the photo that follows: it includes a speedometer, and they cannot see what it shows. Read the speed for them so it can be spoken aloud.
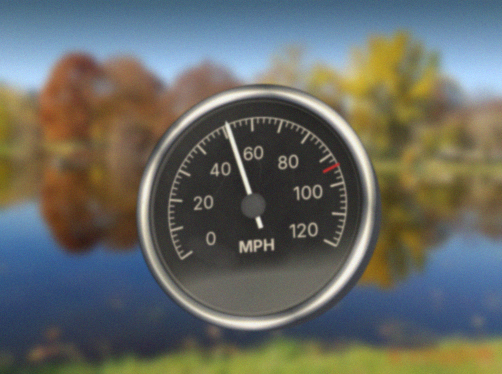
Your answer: 52 mph
